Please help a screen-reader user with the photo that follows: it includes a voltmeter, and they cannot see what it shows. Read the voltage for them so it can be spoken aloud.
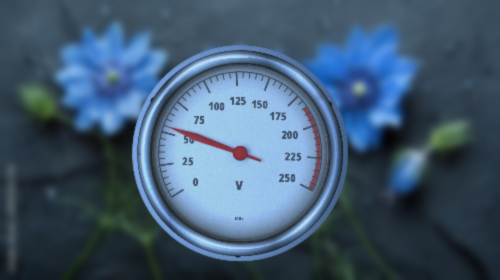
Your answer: 55 V
